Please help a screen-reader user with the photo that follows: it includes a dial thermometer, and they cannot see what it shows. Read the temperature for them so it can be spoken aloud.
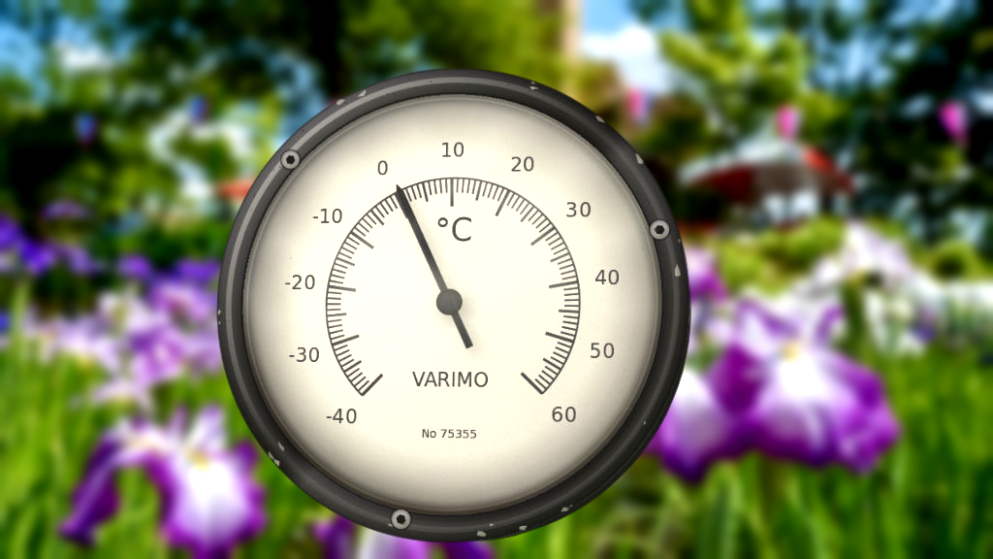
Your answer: 1 °C
